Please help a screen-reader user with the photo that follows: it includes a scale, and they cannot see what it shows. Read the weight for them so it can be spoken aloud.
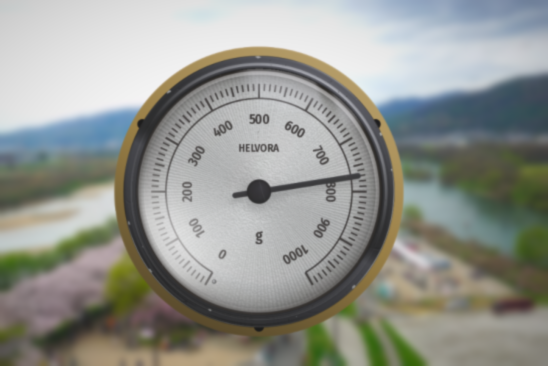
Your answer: 770 g
